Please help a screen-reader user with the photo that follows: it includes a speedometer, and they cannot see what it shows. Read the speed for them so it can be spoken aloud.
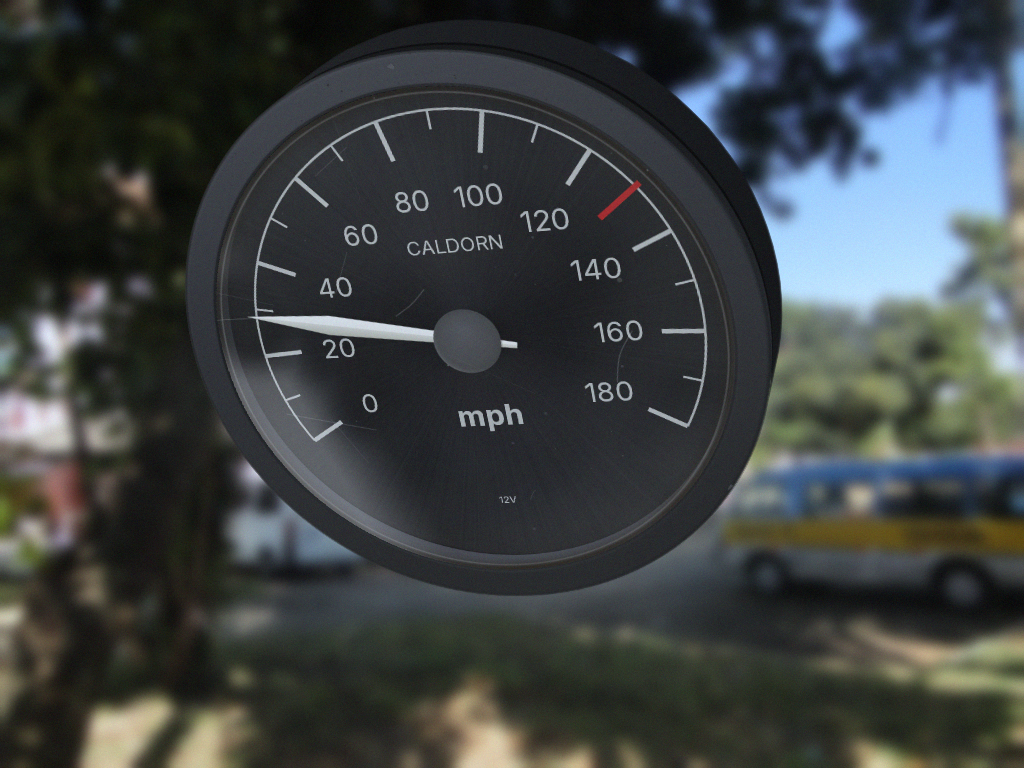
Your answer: 30 mph
